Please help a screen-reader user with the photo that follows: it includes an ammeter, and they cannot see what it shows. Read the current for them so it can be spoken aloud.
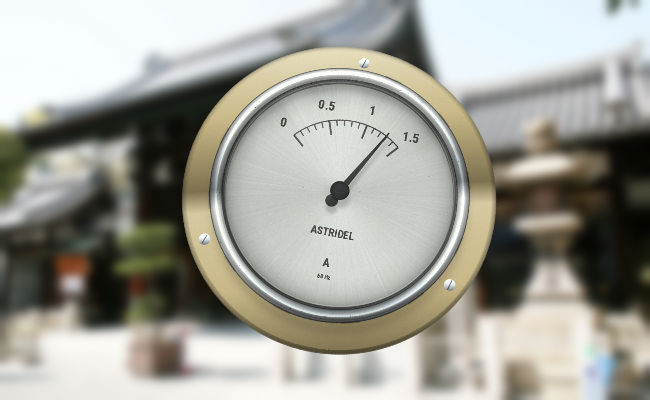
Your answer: 1.3 A
